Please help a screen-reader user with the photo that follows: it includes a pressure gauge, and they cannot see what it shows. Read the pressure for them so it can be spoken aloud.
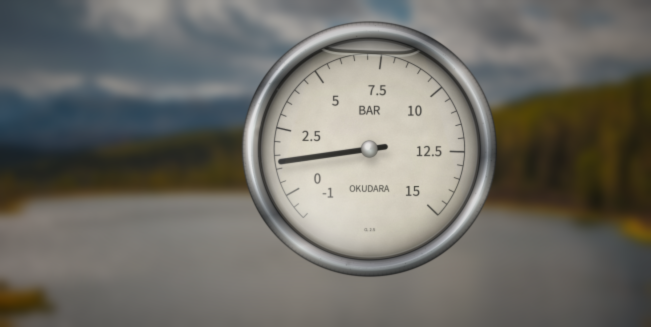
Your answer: 1.25 bar
